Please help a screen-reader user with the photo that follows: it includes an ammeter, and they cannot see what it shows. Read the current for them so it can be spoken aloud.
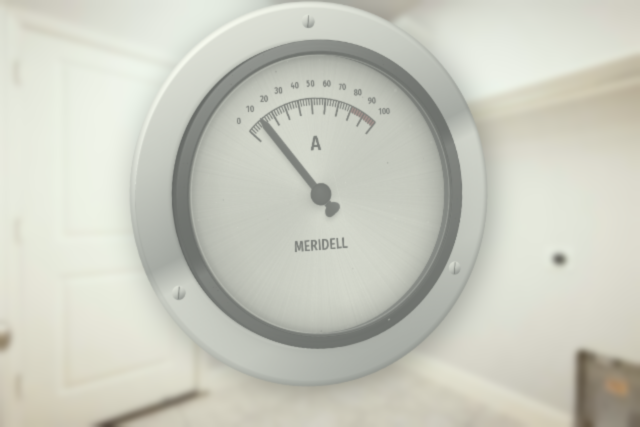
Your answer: 10 A
